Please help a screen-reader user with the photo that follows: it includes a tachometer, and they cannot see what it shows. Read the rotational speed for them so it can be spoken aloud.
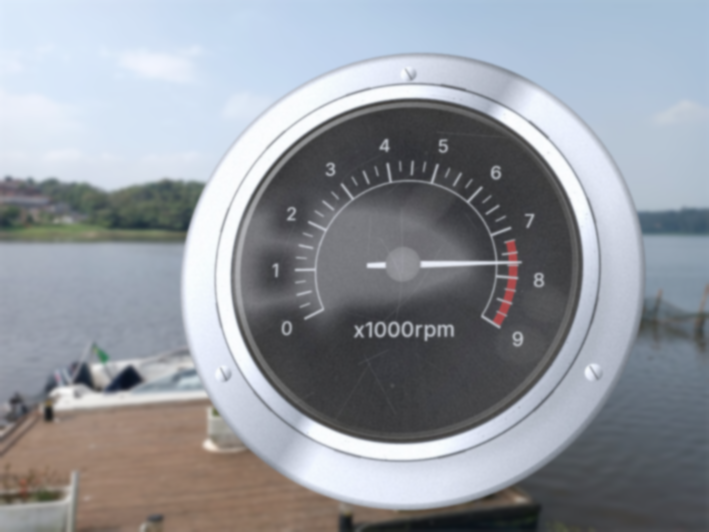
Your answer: 7750 rpm
